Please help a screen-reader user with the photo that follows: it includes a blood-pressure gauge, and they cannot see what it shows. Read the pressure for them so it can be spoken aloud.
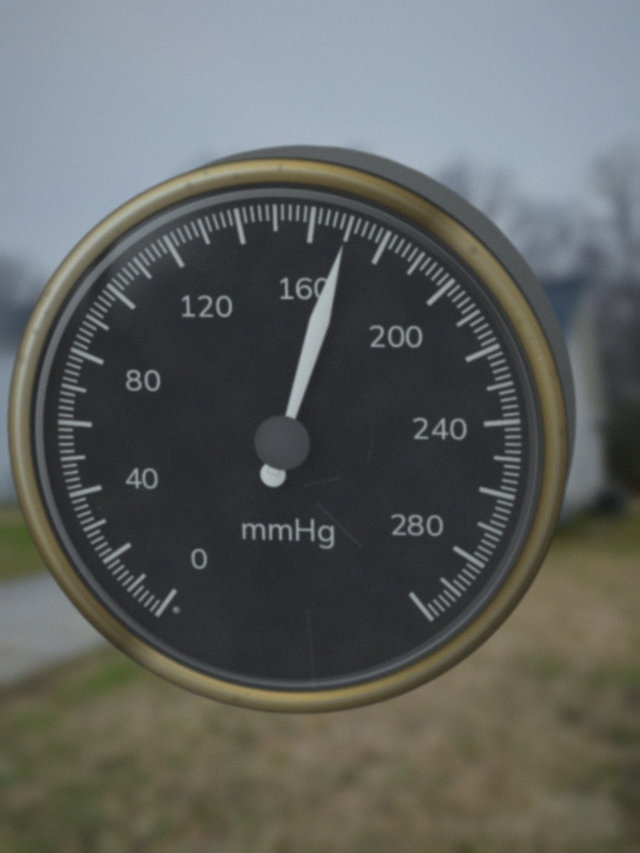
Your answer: 170 mmHg
